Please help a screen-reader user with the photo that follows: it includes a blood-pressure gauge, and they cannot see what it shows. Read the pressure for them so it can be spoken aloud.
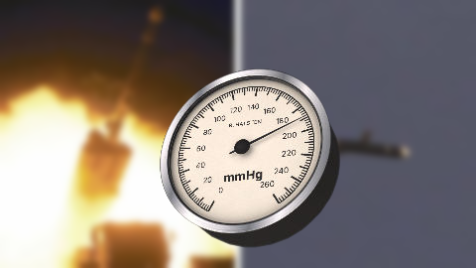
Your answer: 190 mmHg
